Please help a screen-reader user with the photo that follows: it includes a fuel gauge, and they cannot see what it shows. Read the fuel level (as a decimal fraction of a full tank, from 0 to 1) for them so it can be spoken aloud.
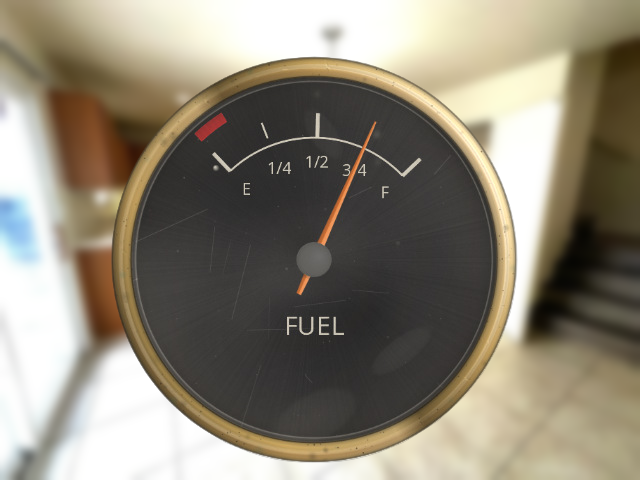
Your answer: 0.75
